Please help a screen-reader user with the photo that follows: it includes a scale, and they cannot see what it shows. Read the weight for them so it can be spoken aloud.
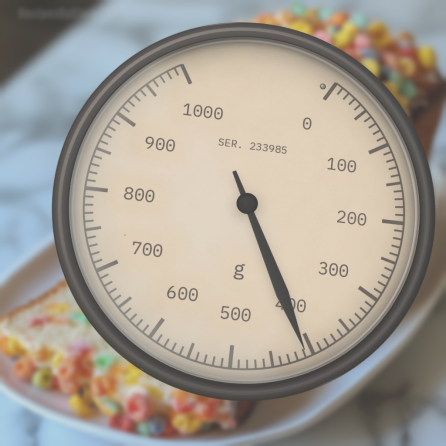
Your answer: 410 g
